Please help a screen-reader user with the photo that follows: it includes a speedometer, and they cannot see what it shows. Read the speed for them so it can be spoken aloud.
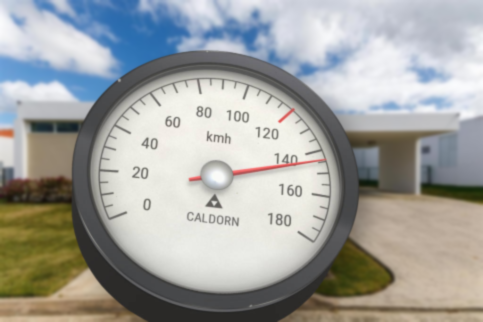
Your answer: 145 km/h
